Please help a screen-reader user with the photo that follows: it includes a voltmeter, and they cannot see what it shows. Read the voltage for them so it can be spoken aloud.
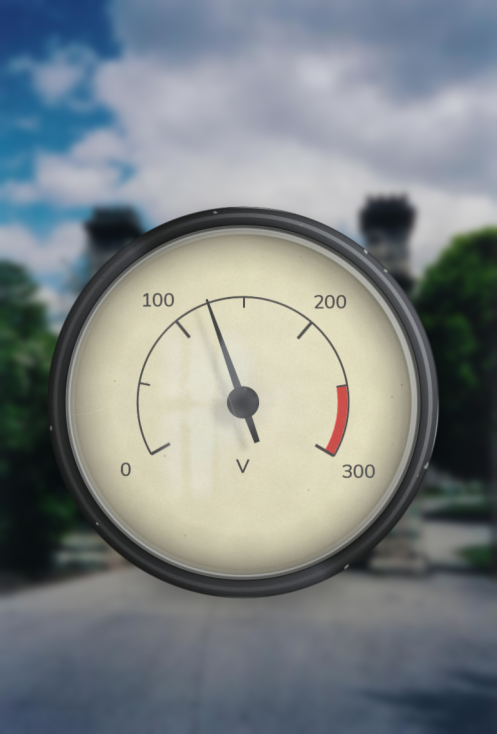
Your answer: 125 V
